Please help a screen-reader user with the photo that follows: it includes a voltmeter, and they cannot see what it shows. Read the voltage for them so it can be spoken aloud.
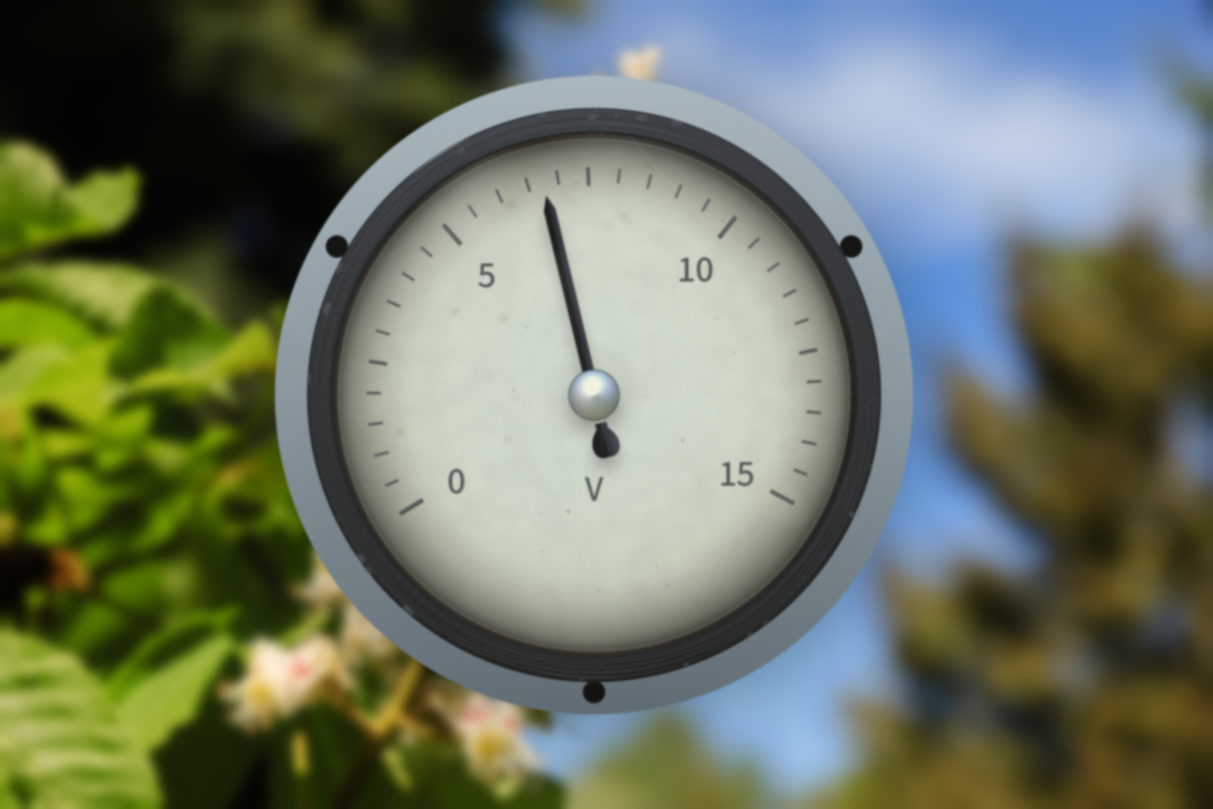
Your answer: 6.75 V
